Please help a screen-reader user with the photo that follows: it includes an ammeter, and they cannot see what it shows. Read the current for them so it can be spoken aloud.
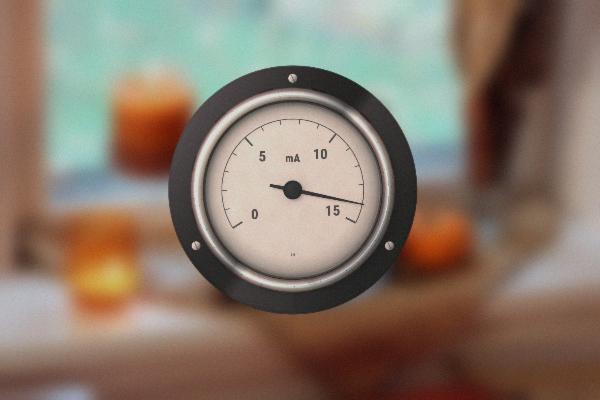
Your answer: 14 mA
